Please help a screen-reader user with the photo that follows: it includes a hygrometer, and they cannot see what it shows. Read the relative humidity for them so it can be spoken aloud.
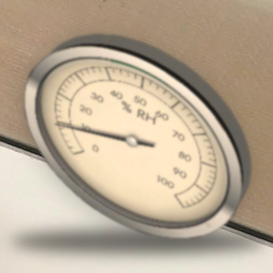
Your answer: 10 %
